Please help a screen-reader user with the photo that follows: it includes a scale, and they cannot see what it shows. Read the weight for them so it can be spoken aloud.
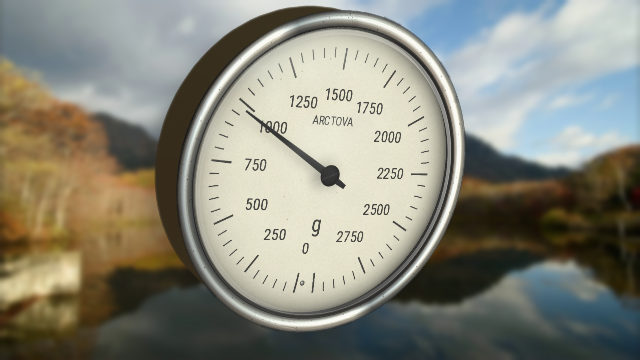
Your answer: 975 g
